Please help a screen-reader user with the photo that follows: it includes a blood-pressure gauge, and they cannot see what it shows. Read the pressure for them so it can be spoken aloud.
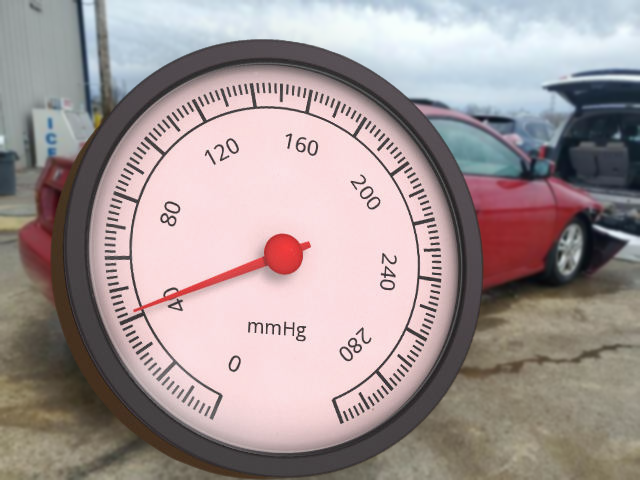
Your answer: 42 mmHg
